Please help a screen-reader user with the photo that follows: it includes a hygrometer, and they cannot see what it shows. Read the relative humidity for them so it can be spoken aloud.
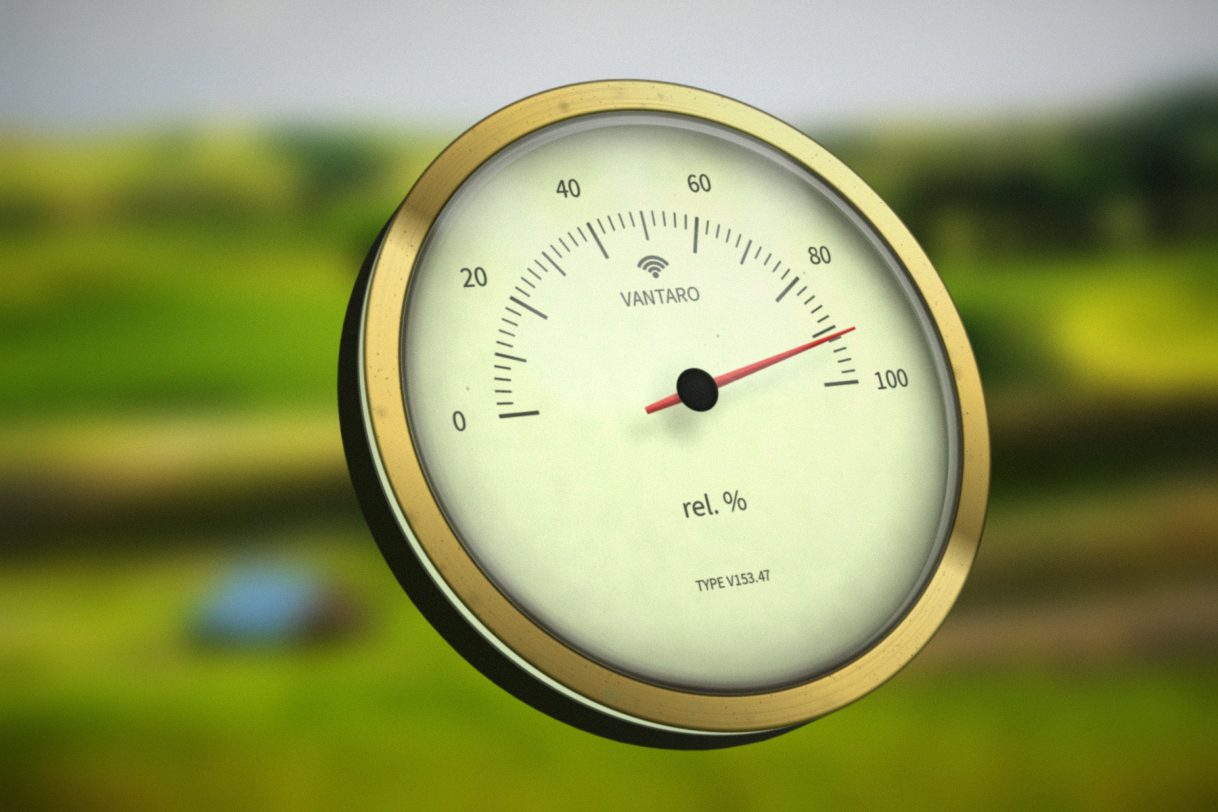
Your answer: 92 %
